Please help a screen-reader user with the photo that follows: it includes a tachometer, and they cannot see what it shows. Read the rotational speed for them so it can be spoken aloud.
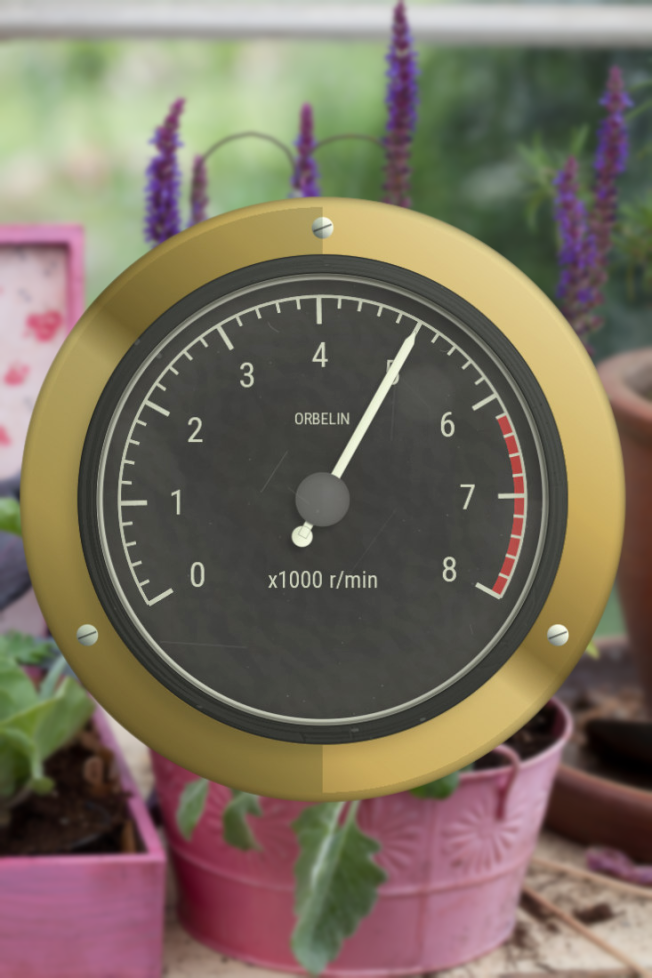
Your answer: 5000 rpm
